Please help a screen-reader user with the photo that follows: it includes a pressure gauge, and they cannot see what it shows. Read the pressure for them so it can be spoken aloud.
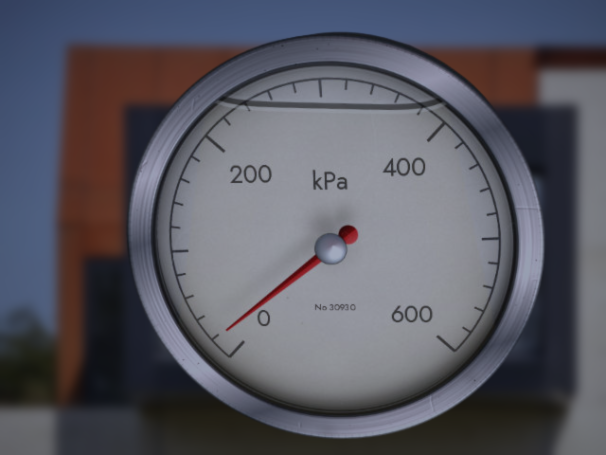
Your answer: 20 kPa
